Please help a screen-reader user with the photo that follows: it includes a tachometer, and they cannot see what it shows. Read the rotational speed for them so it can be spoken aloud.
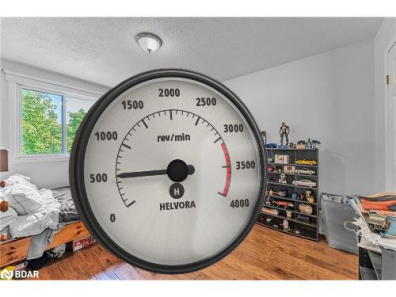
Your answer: 500 rpm
